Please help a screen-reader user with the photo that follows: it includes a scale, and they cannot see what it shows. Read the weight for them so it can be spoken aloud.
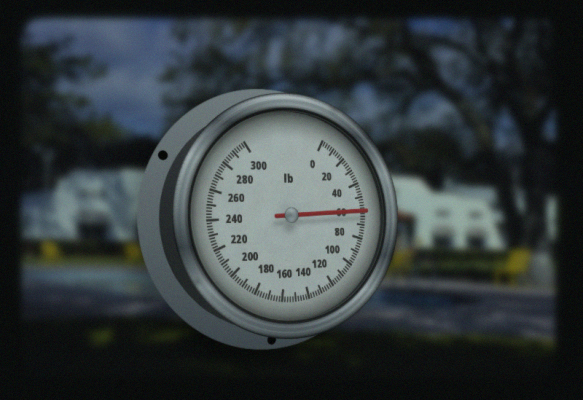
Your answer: 60 lb
